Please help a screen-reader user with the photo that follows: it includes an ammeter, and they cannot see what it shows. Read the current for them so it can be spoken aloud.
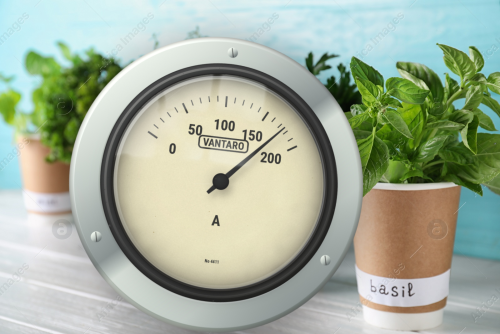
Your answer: 175 A
